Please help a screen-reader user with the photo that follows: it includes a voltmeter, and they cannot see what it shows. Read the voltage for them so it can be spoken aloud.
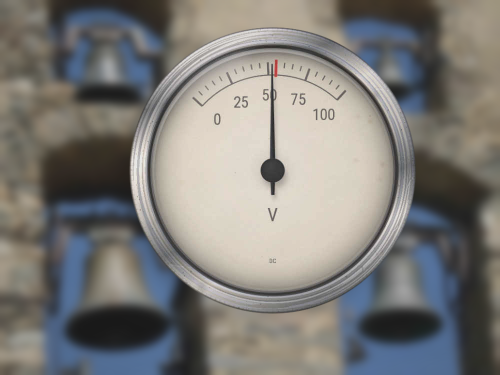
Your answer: 52.5 V
